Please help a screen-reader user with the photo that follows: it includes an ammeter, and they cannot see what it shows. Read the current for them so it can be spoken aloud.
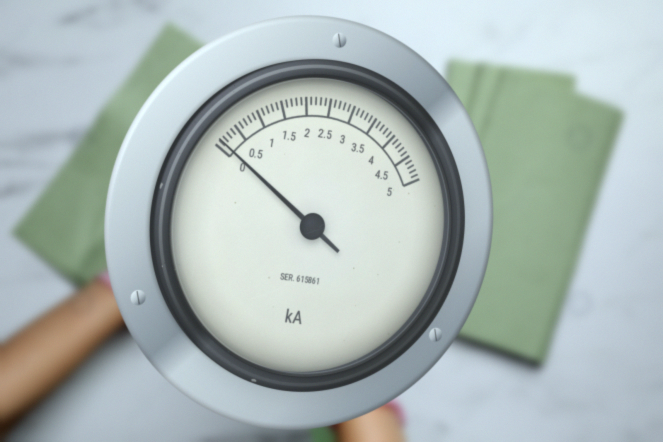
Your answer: 0.1 kA
